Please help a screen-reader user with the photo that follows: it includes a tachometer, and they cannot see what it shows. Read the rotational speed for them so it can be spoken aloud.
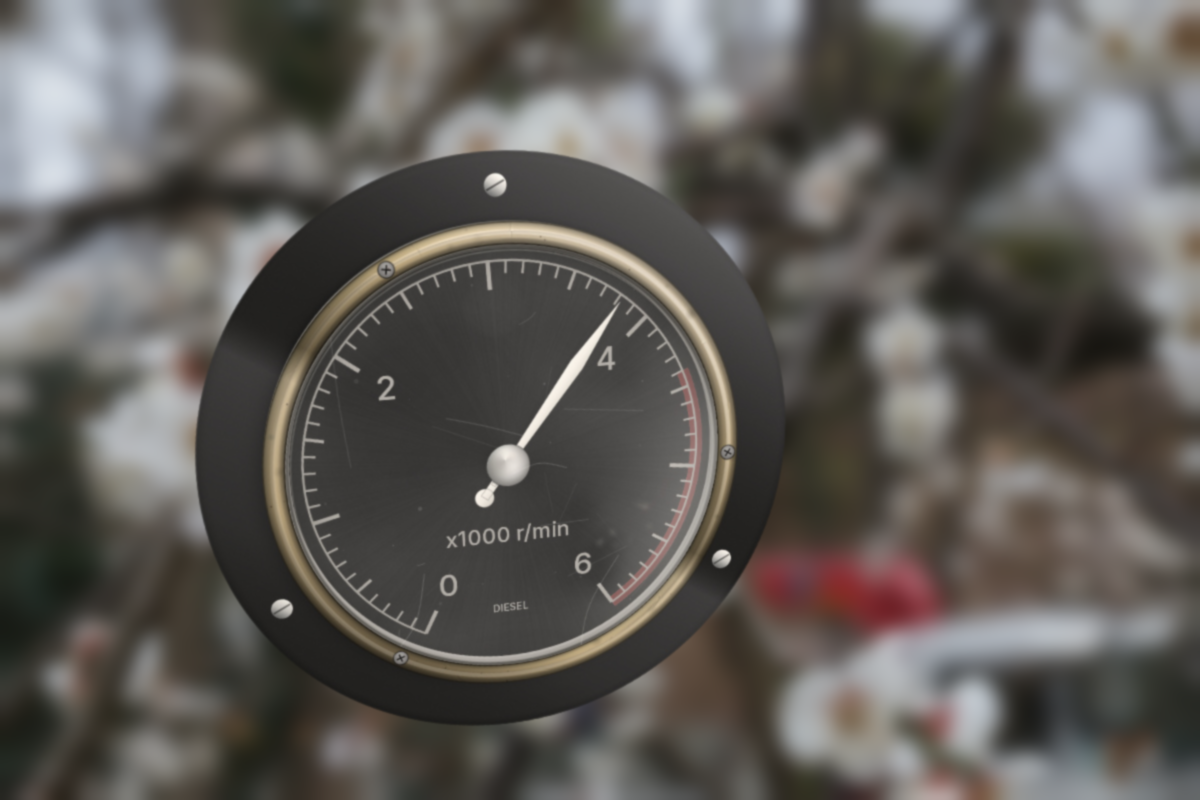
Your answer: 3800 rpm
